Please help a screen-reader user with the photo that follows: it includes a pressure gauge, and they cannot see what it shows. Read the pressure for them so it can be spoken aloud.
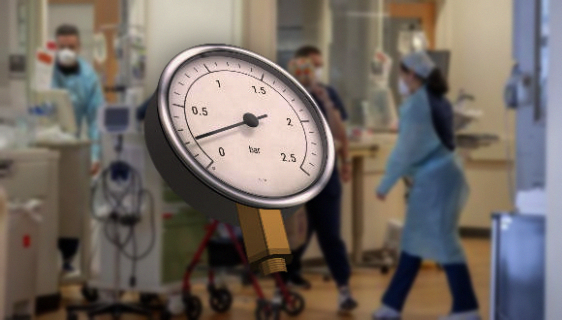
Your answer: 0.2 bar
